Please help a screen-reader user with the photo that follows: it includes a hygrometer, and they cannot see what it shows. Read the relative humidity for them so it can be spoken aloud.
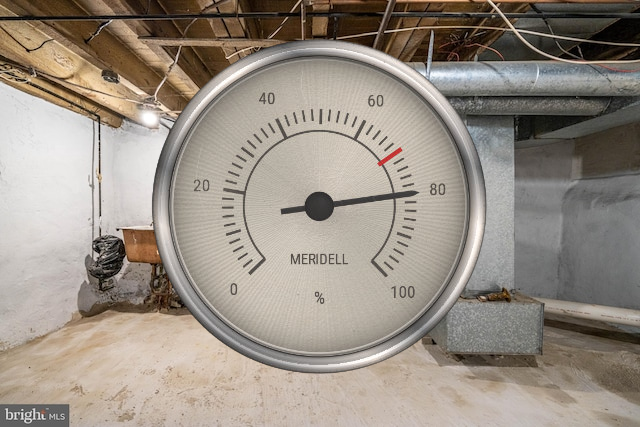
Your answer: 80 %
